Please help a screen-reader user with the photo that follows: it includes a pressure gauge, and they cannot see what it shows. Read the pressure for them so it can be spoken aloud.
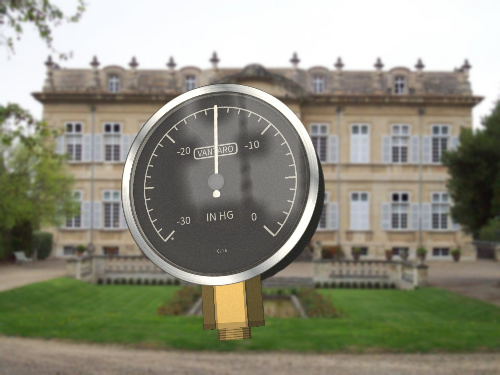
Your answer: -15 inHg
